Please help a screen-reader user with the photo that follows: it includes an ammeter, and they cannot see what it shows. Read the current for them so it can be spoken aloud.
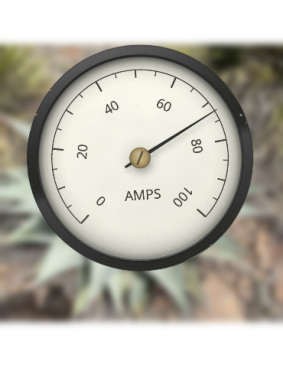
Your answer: 72.5 A
